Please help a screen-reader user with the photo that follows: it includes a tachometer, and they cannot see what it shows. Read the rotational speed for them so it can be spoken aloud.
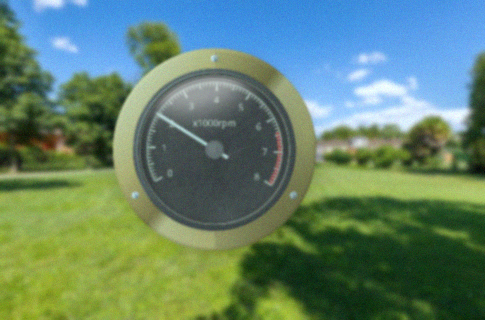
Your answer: 2000 rpm
